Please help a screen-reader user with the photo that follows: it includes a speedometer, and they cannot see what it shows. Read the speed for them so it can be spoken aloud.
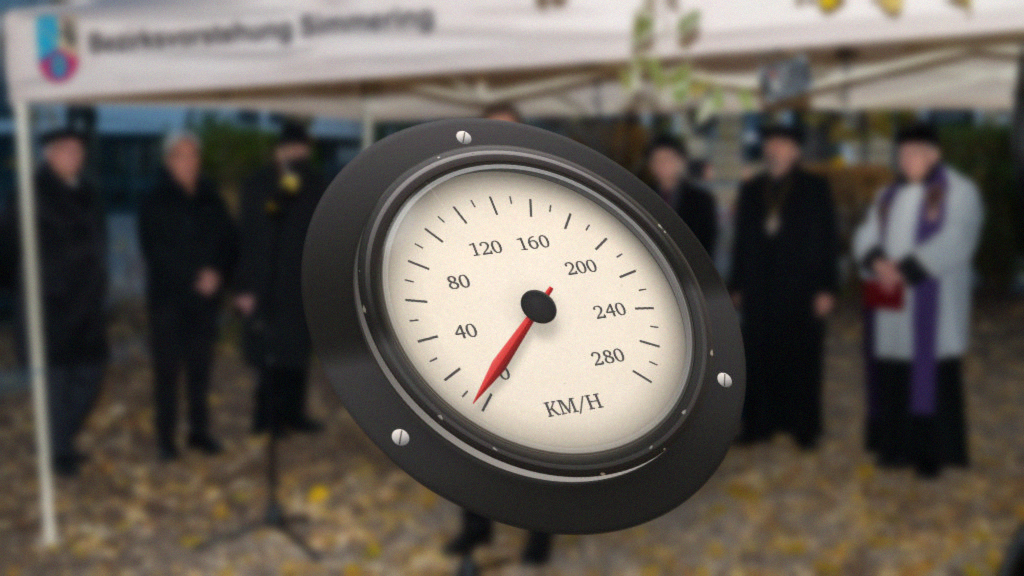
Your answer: 5 km/h
